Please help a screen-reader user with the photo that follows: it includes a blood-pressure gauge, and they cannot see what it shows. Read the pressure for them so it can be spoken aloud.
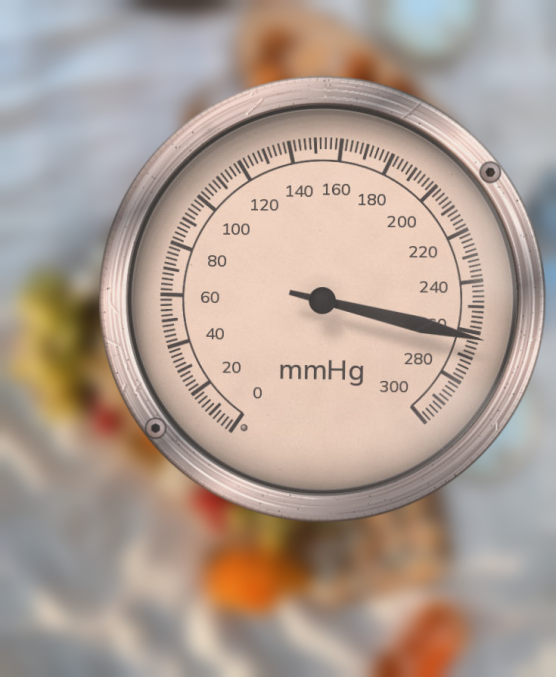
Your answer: 262 mmHg
